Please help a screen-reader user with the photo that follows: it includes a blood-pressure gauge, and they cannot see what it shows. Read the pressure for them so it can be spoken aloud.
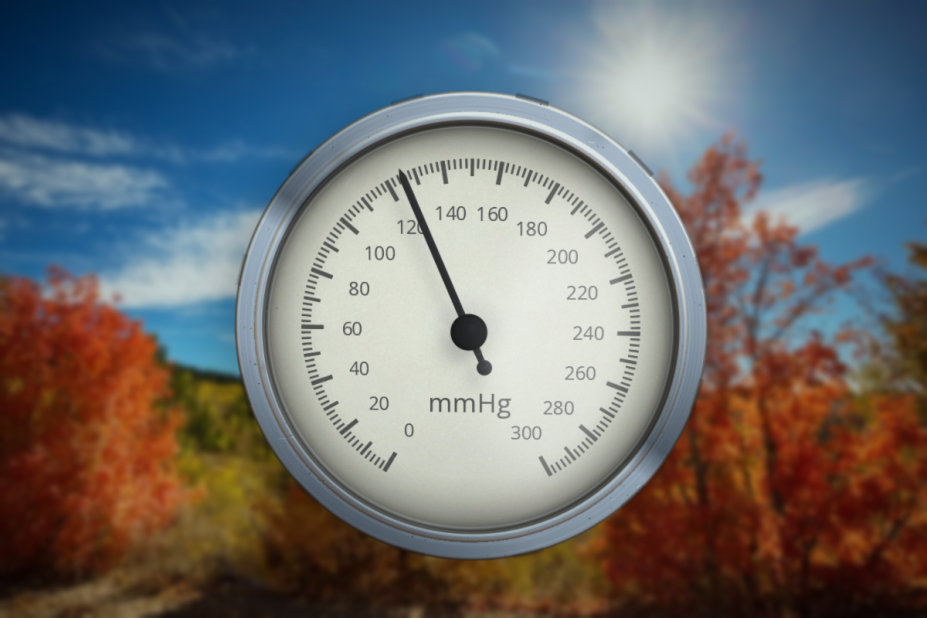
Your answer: 126 mmHg
